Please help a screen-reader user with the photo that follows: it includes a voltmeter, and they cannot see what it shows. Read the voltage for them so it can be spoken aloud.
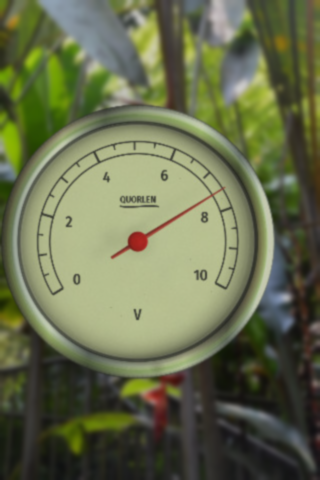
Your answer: 7.5 V
